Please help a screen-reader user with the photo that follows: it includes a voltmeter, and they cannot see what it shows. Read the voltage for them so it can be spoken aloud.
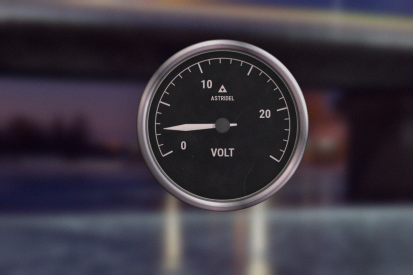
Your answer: 2.5 V
